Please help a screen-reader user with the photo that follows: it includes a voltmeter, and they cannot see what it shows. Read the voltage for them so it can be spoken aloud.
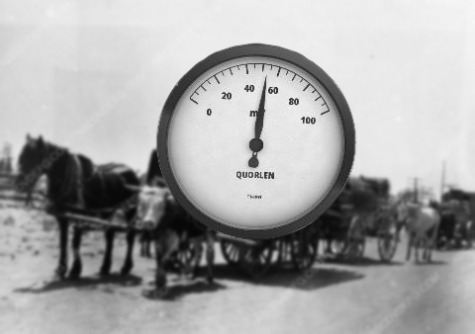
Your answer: 52.5 mV
